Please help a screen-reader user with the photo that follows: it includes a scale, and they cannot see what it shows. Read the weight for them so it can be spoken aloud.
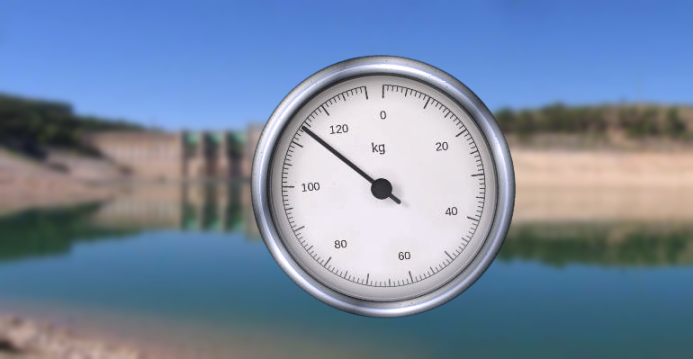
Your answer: 114 kg
